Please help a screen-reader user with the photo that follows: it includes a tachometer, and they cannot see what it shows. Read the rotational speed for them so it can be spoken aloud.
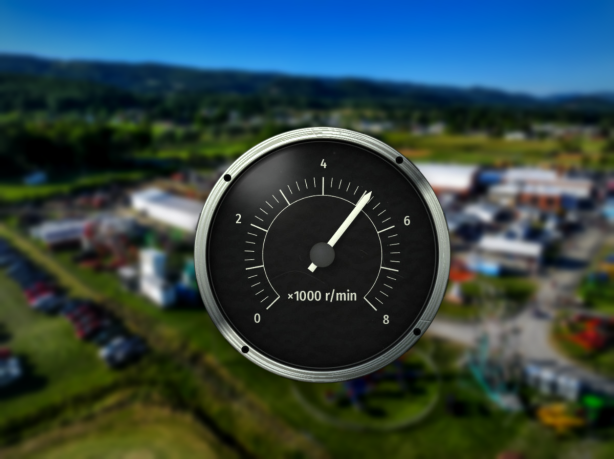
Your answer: 5100 rpm
